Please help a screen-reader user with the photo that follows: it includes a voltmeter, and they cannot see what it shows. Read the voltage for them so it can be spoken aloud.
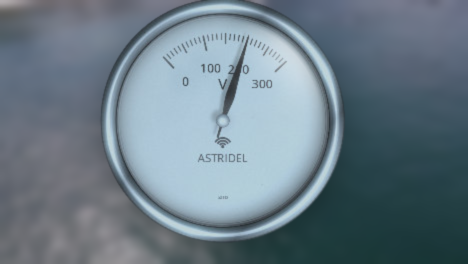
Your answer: 200 V
